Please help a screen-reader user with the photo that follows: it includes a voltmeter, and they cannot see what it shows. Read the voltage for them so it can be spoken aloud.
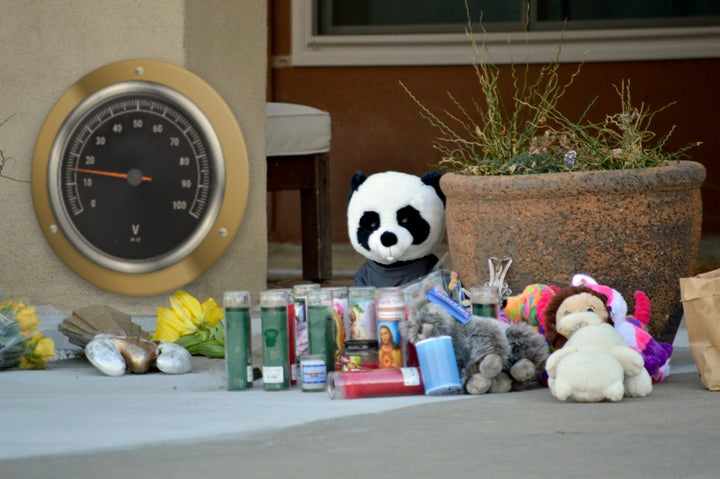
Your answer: 15 V
